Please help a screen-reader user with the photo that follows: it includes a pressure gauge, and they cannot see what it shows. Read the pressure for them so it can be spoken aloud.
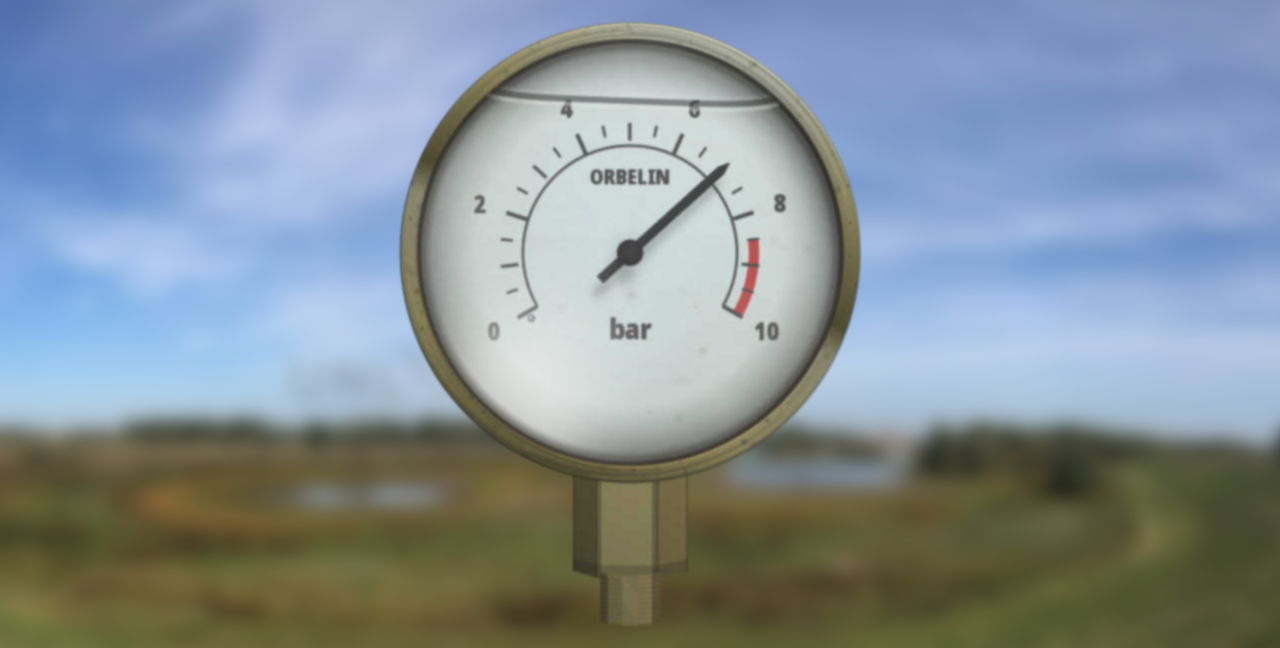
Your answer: 7 bar
